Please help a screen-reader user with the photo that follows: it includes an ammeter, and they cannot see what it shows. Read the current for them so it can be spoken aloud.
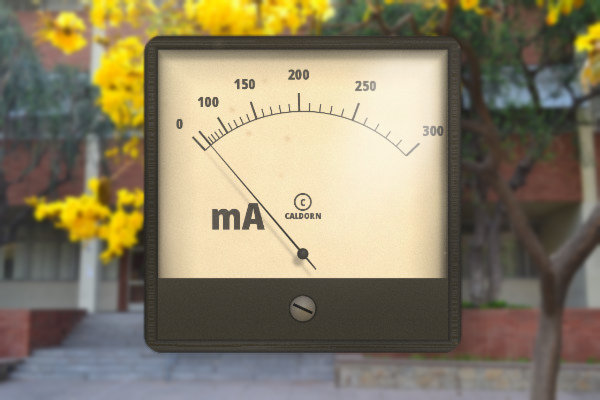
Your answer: 50 mA
